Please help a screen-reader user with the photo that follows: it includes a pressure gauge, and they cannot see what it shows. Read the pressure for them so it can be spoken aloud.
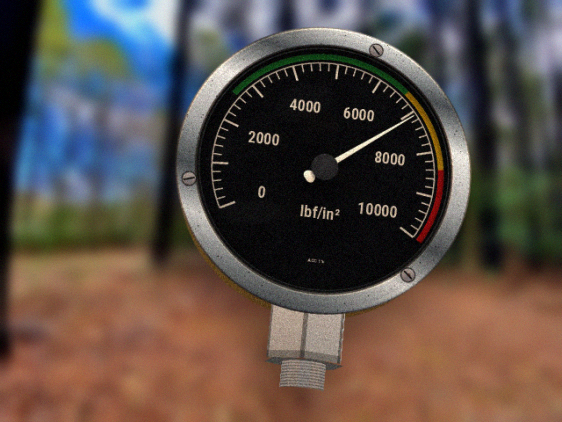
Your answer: 7100 psi
